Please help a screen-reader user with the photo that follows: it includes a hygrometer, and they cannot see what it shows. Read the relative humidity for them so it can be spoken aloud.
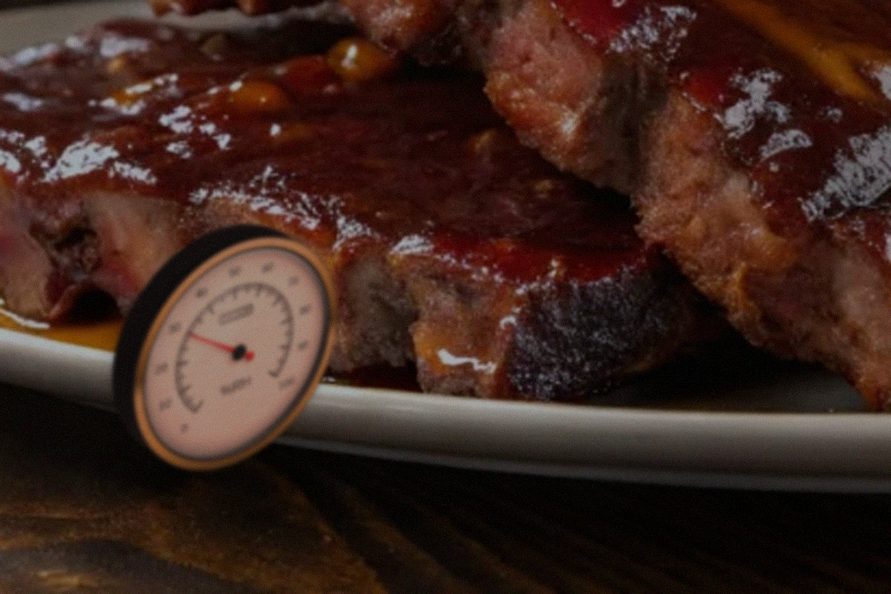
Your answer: 30 %
